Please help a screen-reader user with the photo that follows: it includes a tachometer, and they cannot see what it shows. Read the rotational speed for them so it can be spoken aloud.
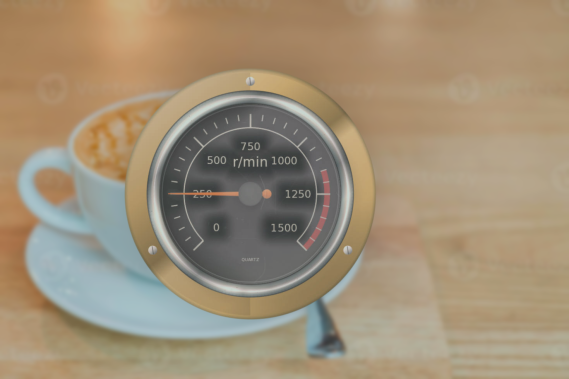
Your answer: 250 rpm
